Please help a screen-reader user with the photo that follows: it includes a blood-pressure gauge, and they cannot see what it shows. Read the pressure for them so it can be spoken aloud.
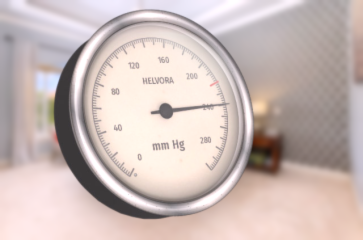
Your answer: 240 mmHg
